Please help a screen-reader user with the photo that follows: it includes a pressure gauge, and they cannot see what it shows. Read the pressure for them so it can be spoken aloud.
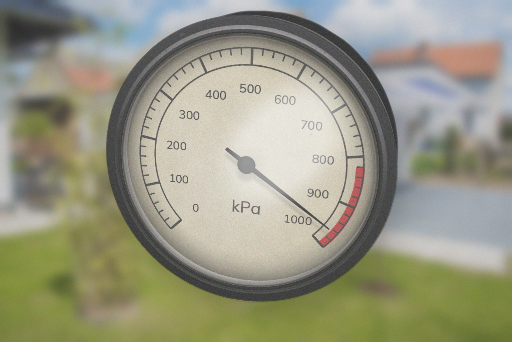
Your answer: 960 kPa
